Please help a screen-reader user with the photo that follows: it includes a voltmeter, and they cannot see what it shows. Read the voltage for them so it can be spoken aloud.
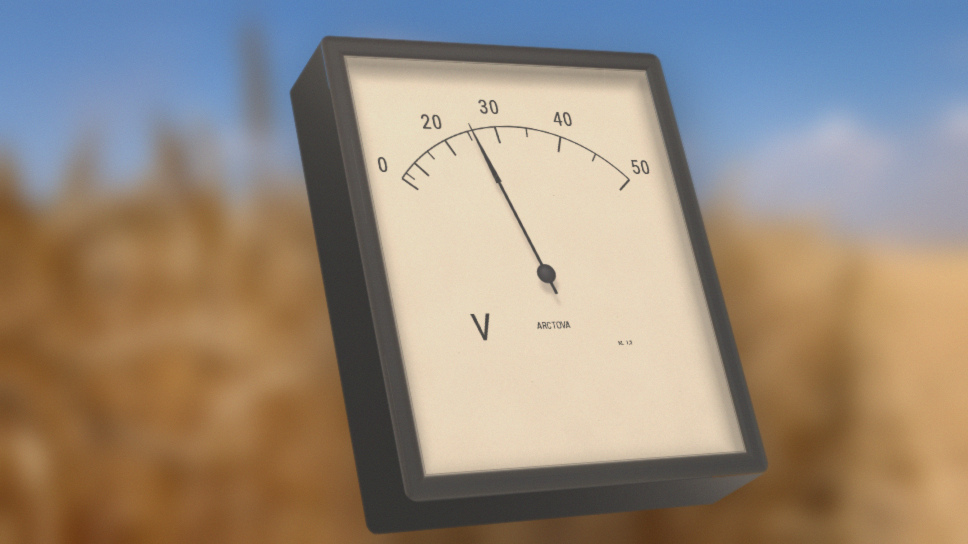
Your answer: 25 V
